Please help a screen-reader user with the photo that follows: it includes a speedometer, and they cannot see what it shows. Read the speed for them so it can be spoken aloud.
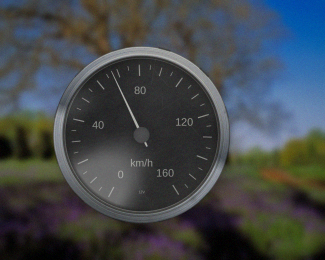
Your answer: 67.5 km/h
